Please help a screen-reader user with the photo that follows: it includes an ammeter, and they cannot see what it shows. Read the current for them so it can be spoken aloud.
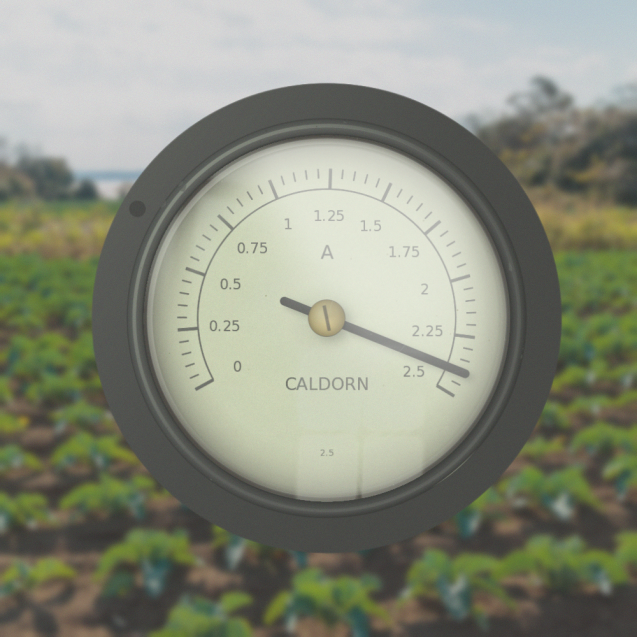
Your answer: 2.4 A
